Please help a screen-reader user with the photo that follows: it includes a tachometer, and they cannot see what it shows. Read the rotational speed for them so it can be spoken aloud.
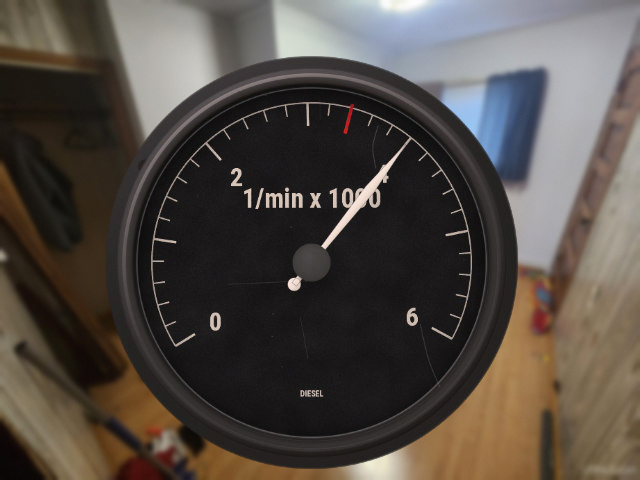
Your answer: 4000 rpm
